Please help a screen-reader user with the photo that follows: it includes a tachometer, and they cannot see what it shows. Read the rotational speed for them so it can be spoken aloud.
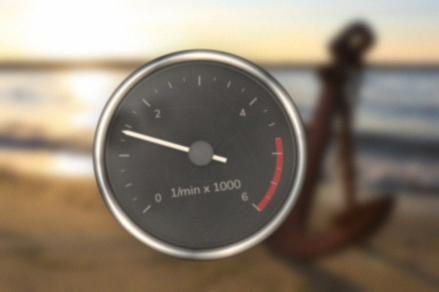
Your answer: 1375 rpm
